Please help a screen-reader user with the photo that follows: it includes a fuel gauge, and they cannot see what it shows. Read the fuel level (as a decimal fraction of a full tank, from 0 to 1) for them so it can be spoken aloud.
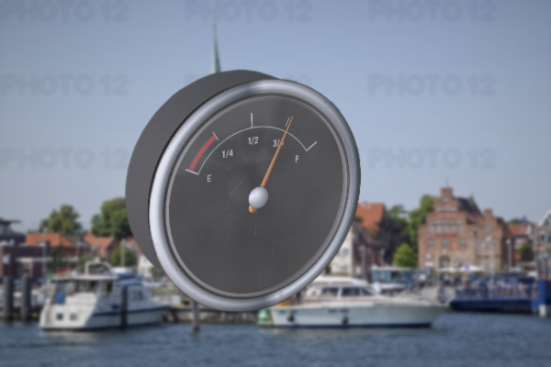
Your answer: 0.75
